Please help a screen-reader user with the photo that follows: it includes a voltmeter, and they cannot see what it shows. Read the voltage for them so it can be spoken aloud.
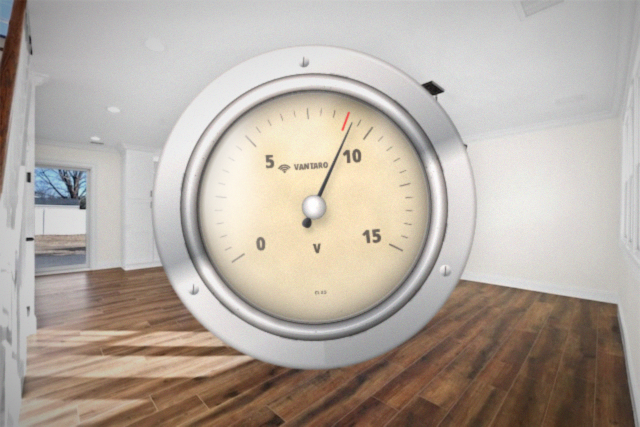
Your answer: 9.25 V
